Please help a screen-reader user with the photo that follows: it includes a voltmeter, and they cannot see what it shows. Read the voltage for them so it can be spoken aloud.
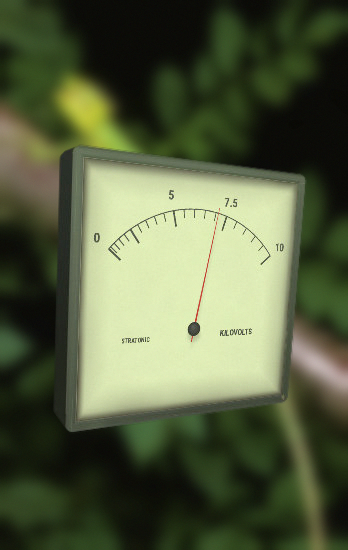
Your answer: 7 kV
